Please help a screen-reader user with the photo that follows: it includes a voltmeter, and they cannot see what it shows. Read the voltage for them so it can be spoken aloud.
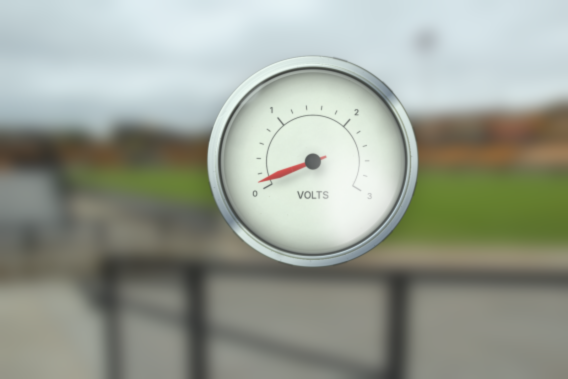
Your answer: 0.1 V
